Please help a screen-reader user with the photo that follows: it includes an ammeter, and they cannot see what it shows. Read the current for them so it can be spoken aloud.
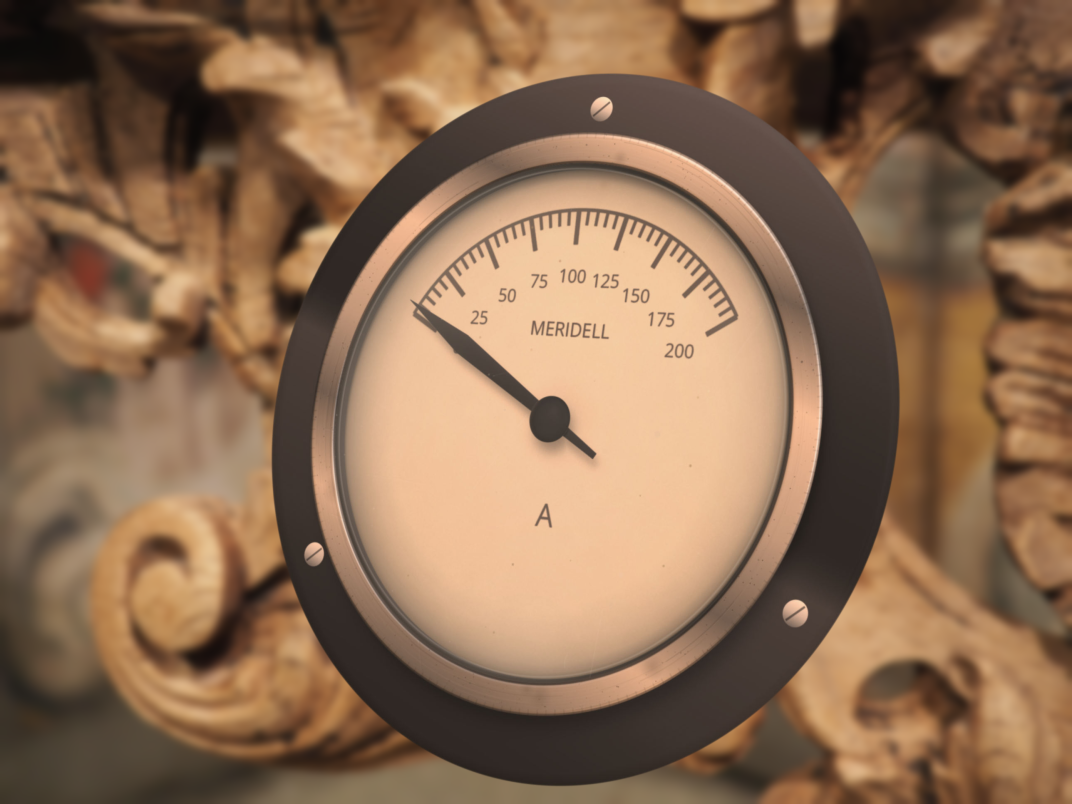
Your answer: 5 A
